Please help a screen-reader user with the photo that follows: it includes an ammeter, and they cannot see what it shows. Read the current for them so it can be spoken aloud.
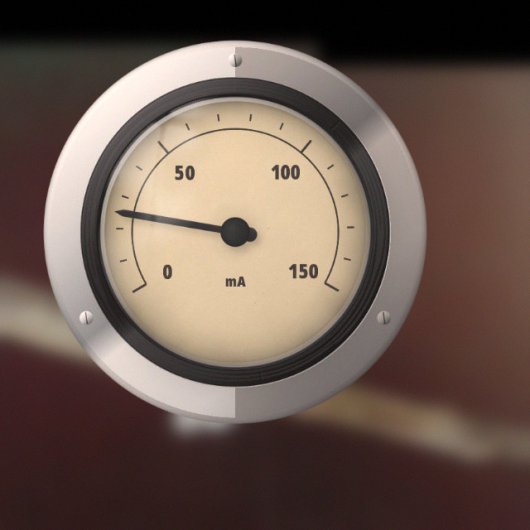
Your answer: 25 mA
